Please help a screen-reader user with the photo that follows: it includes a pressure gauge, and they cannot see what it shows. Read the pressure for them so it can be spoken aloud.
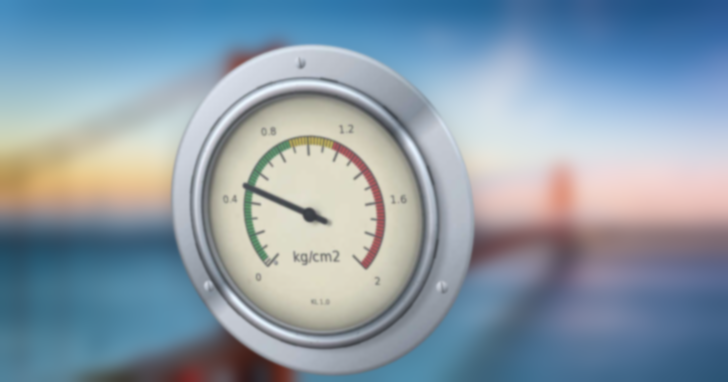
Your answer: 0.5 kg/cm²
